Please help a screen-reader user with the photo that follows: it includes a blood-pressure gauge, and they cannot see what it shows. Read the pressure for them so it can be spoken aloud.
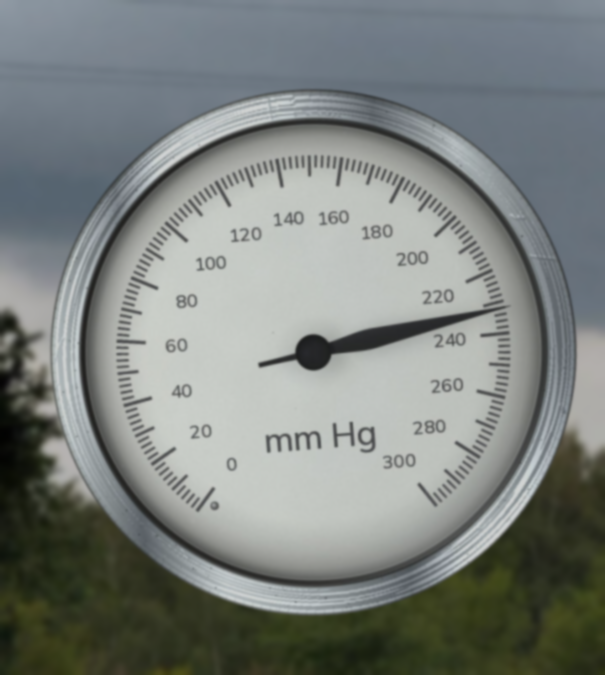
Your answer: 232 mmHg
